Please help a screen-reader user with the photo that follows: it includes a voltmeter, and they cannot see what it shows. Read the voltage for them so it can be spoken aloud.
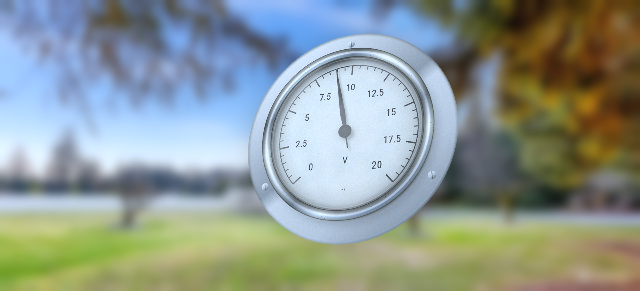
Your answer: 9 V
